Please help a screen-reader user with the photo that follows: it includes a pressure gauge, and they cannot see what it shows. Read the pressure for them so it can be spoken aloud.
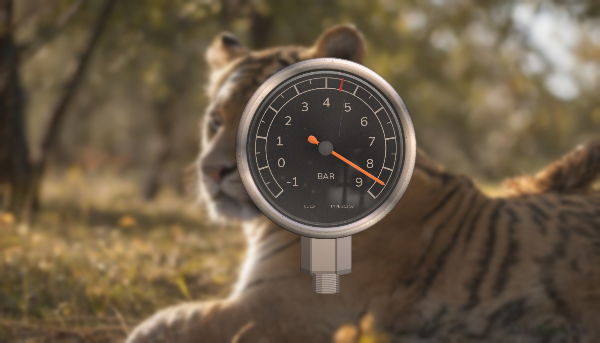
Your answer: 8.5 bar
